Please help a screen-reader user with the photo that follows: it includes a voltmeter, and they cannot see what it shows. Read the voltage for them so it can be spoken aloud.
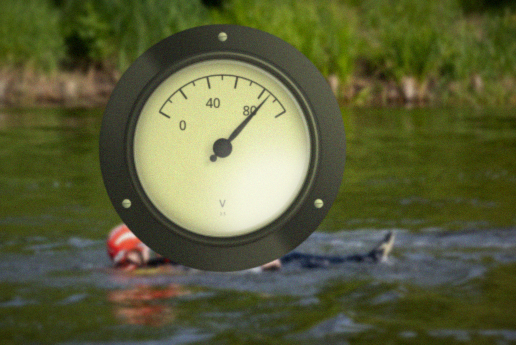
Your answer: 85 V
